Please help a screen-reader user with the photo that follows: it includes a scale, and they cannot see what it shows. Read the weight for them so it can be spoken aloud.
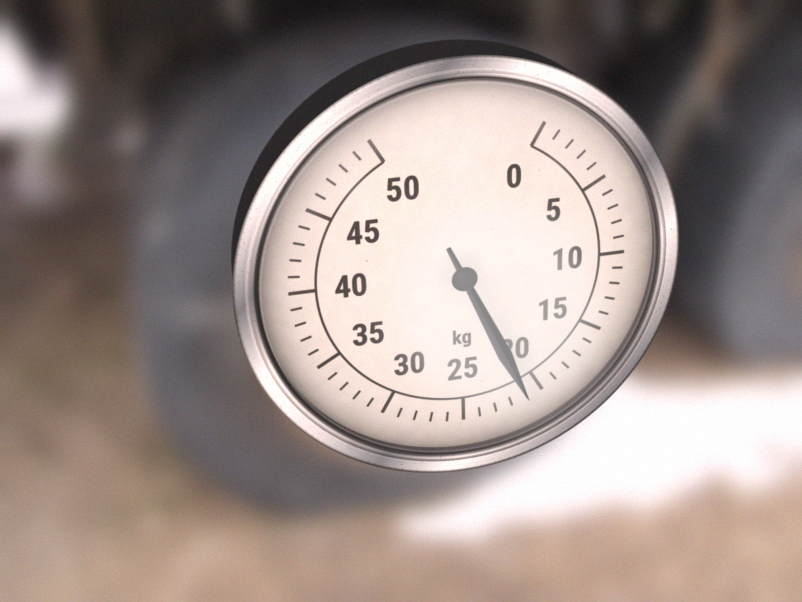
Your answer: 21 kg
